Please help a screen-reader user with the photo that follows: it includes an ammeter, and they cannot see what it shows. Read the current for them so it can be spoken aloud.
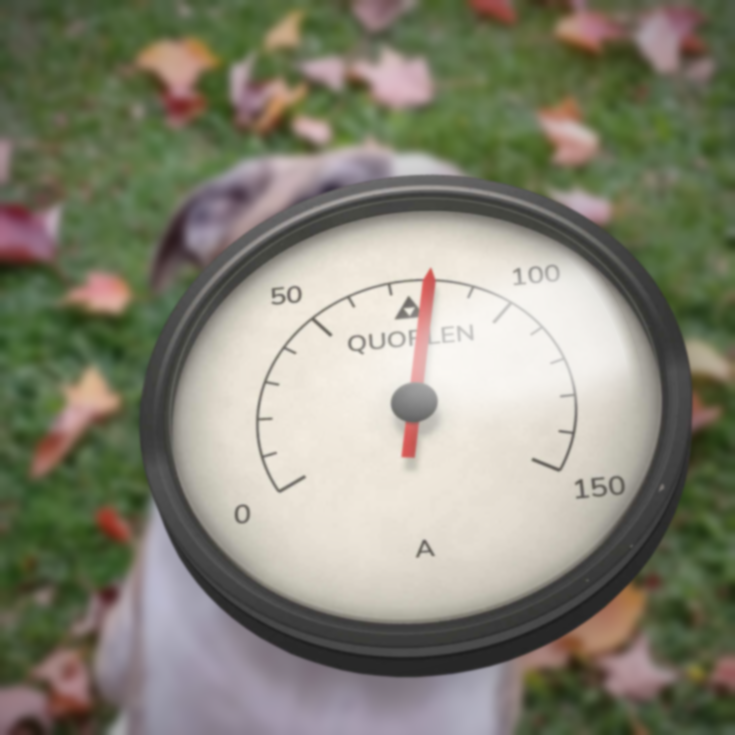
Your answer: 80 A
